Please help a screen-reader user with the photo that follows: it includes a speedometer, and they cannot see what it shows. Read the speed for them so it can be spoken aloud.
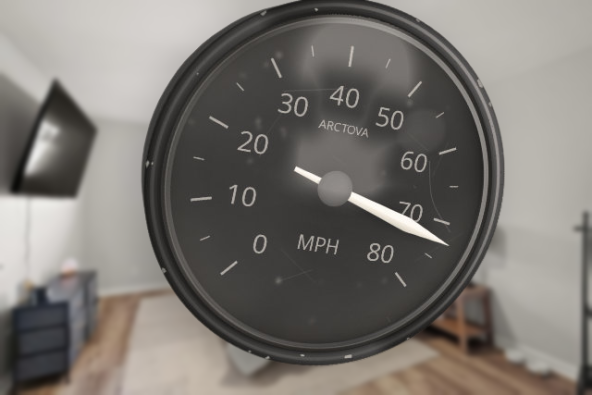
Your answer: 72.5 mph
